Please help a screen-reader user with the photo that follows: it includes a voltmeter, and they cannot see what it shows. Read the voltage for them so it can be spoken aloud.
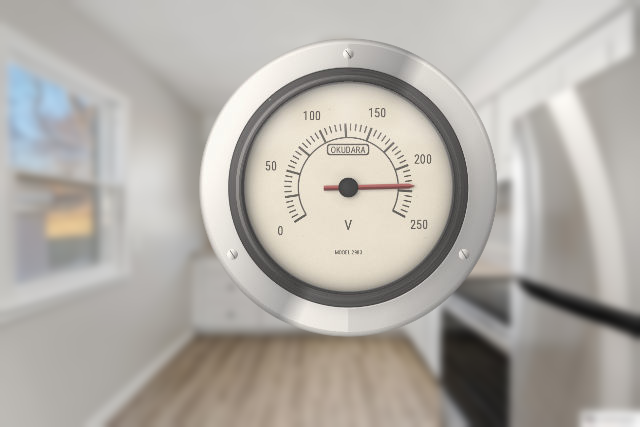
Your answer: 220 V
